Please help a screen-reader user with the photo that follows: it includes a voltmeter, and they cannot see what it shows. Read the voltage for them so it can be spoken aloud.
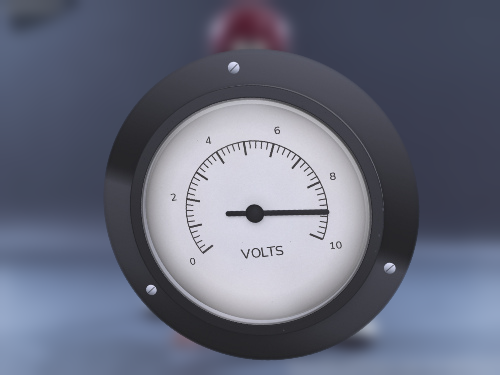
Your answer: 9 V
